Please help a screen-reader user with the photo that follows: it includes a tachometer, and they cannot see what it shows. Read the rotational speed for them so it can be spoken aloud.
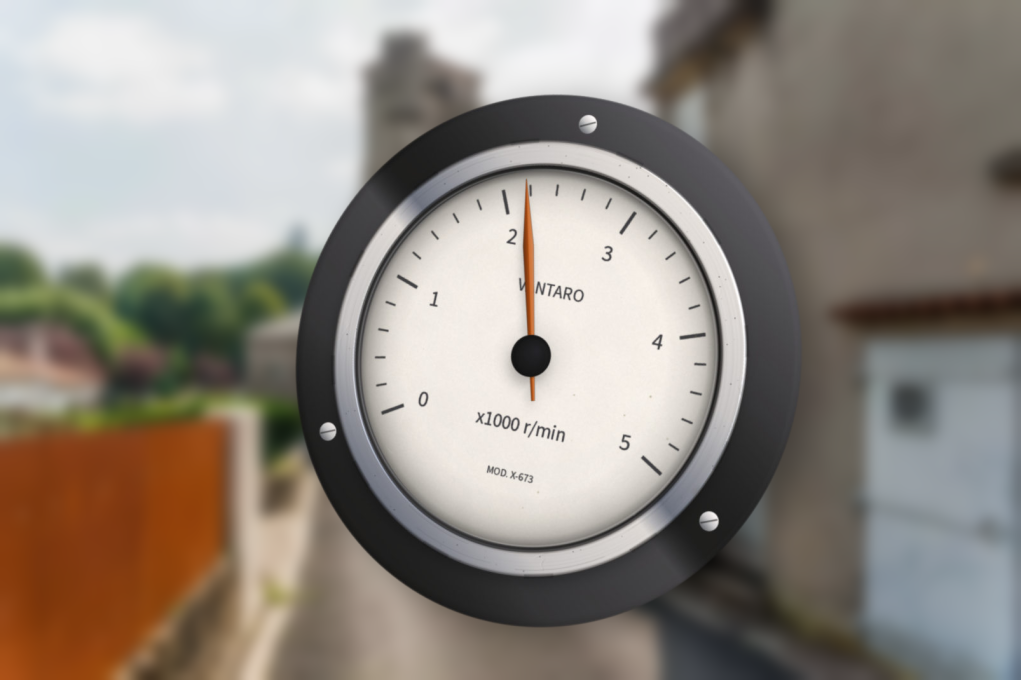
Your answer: 2200 rpm
